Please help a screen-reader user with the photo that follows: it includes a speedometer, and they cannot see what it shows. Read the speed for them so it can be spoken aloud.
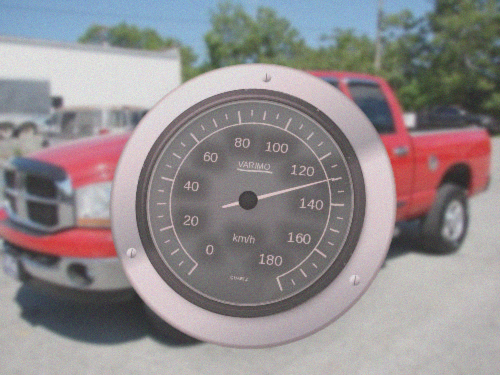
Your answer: 130 km/h
